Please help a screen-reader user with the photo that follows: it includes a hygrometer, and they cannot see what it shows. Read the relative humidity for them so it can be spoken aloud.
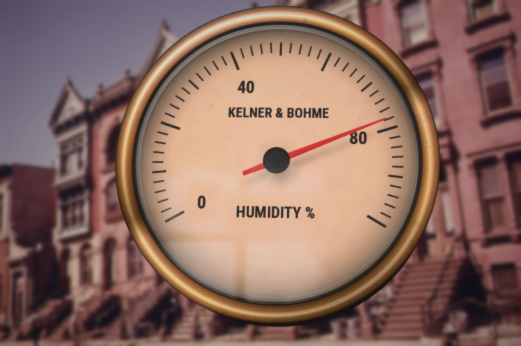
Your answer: 78 %
